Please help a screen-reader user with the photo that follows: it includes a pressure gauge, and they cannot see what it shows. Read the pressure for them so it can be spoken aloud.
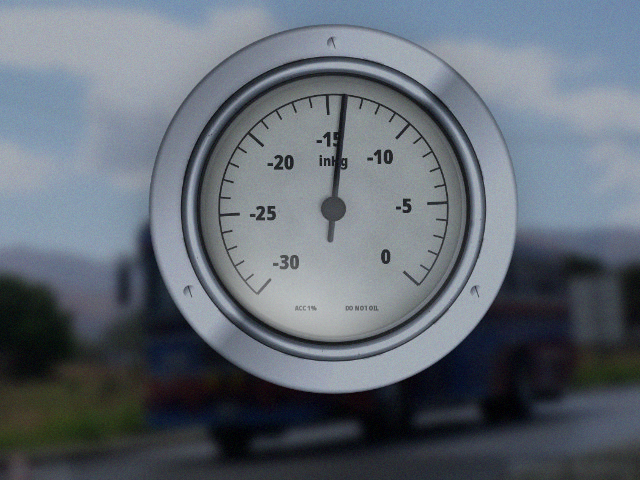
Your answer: -14 inHg
